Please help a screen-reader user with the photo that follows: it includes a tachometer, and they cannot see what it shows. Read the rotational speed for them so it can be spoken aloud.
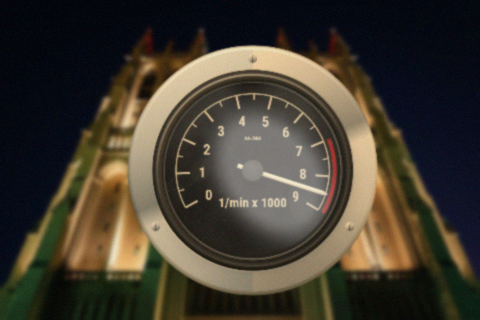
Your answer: 8500 rpm
